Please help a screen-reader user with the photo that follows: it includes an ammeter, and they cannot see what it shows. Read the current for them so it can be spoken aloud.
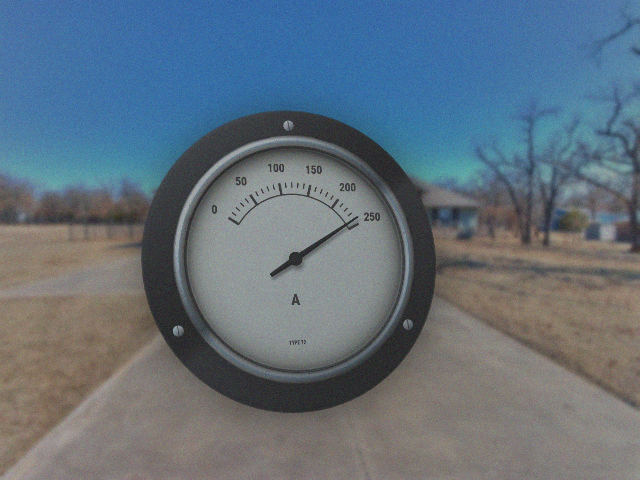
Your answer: 240 A
